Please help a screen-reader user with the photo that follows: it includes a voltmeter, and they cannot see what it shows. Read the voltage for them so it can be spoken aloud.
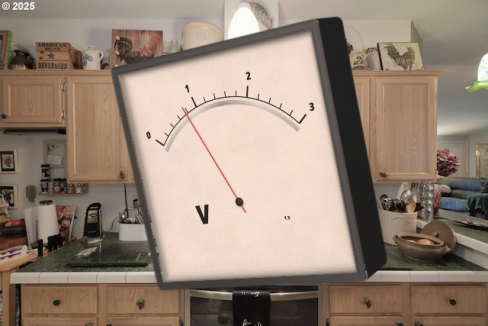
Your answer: 0.8 V
